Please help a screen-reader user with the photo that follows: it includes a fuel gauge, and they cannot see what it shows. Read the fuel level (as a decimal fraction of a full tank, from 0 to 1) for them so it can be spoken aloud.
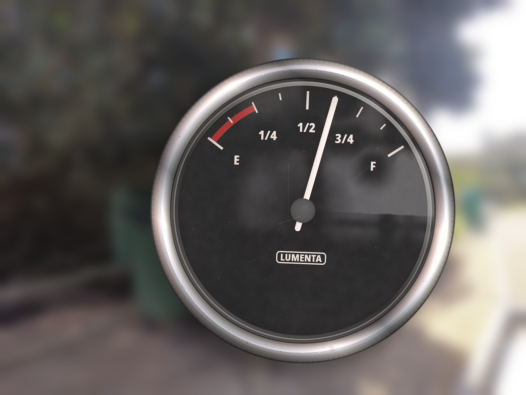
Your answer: 0.625
